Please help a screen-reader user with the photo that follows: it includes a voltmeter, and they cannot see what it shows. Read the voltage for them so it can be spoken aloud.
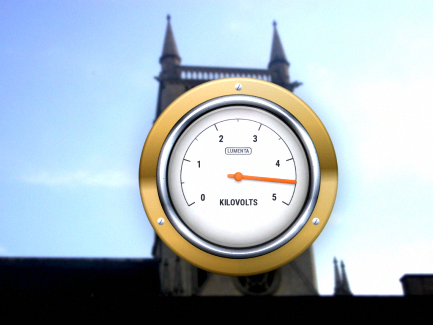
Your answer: 4.5 kV
